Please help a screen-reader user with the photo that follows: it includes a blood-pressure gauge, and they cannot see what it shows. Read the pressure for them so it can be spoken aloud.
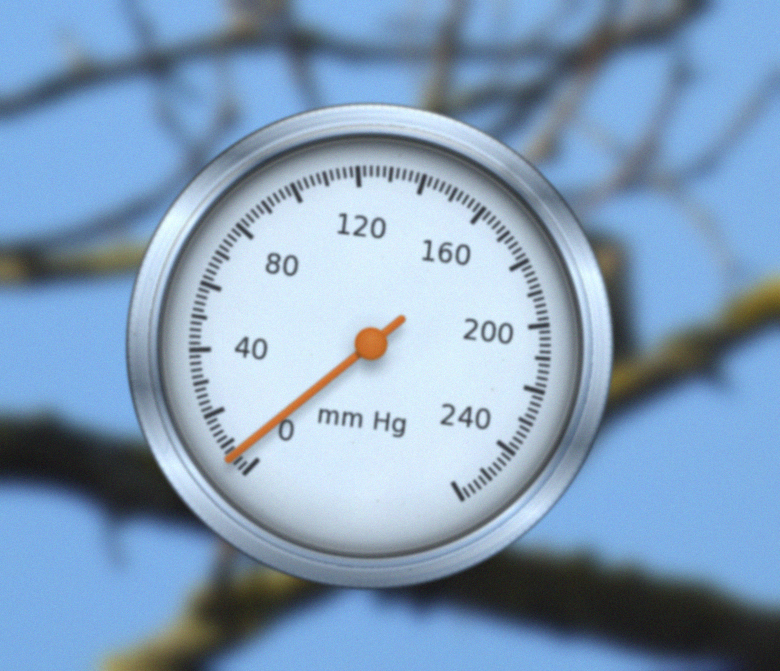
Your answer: 6 mmHg
